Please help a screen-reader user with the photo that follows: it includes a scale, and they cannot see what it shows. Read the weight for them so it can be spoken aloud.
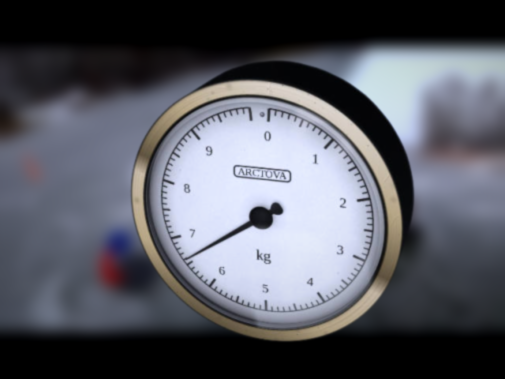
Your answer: 6.6 kg
